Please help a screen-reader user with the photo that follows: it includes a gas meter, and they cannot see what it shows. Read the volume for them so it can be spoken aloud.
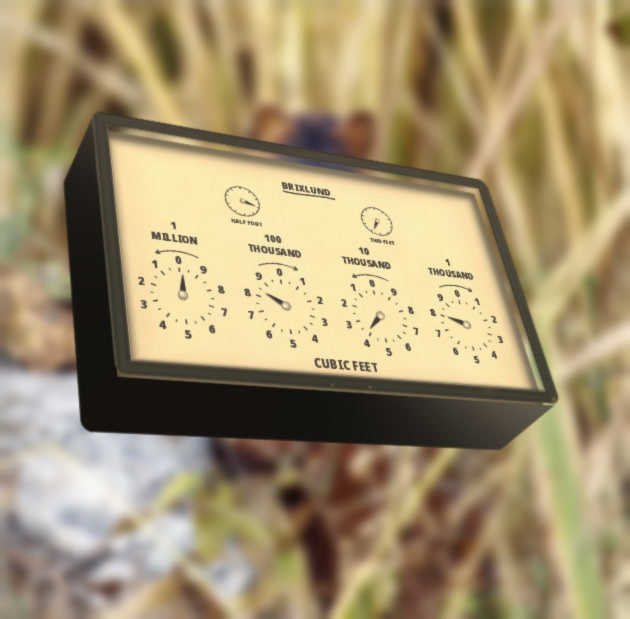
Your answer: 983800 ft³
